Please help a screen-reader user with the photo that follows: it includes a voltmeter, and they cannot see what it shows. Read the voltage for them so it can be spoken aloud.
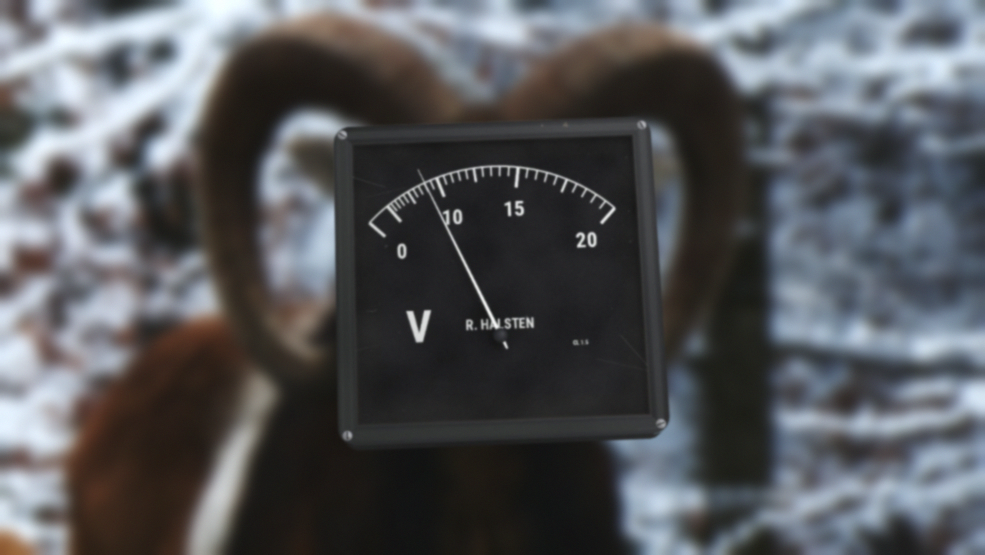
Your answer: 9 V
